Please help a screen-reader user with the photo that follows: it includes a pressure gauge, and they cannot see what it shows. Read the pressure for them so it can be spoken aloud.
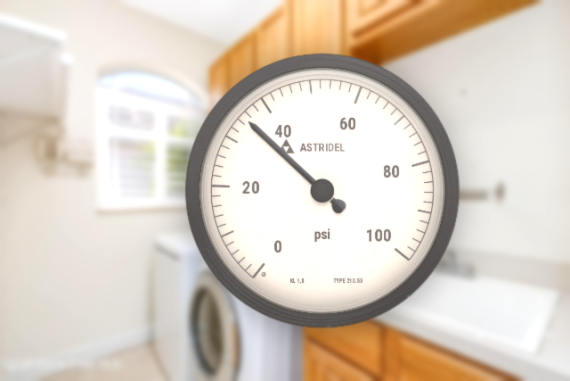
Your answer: 35 psi
